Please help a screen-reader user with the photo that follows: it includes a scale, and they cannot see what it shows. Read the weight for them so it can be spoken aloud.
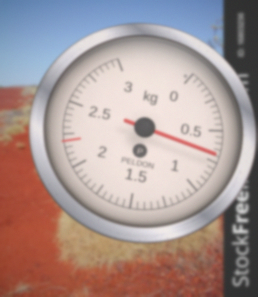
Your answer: 0.7 kg
